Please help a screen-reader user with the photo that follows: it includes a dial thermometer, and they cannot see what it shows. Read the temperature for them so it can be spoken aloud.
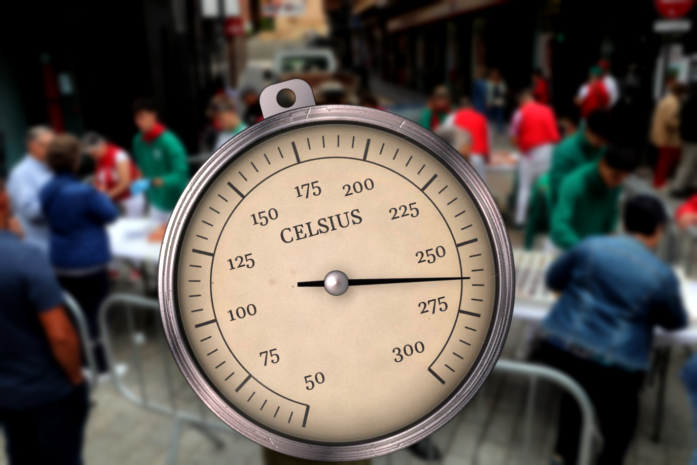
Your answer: 262.5 °C
